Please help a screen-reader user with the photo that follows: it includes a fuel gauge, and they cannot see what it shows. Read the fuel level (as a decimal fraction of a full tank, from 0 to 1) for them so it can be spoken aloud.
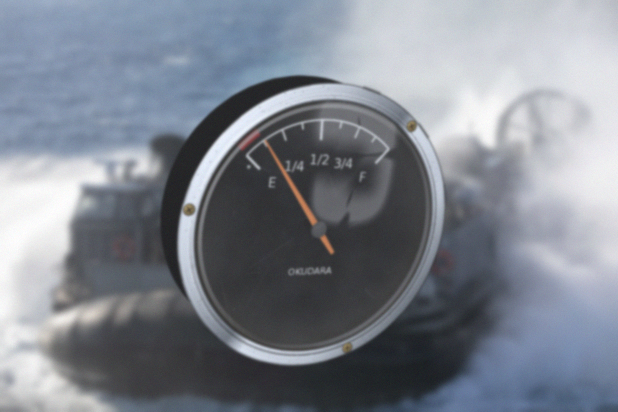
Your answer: 0.125
